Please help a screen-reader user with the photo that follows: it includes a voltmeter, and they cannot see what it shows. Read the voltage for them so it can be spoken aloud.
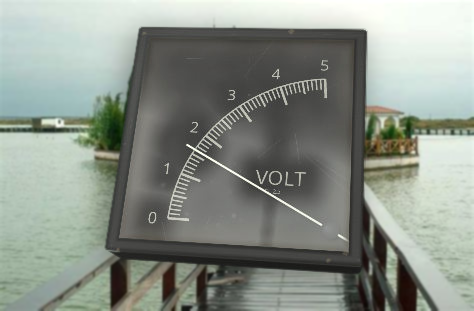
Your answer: 1.6 V
